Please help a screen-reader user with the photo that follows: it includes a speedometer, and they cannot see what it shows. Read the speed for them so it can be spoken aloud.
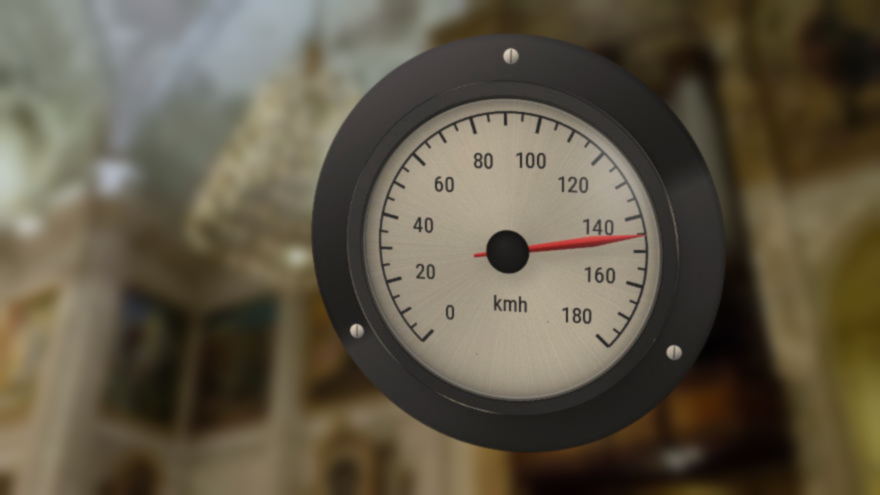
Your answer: 145 km/h
